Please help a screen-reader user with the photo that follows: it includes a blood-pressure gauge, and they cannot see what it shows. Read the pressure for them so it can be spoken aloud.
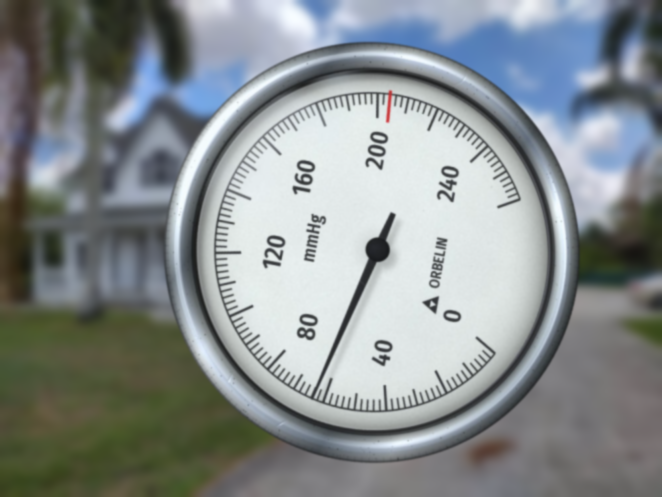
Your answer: 64 mmHg
